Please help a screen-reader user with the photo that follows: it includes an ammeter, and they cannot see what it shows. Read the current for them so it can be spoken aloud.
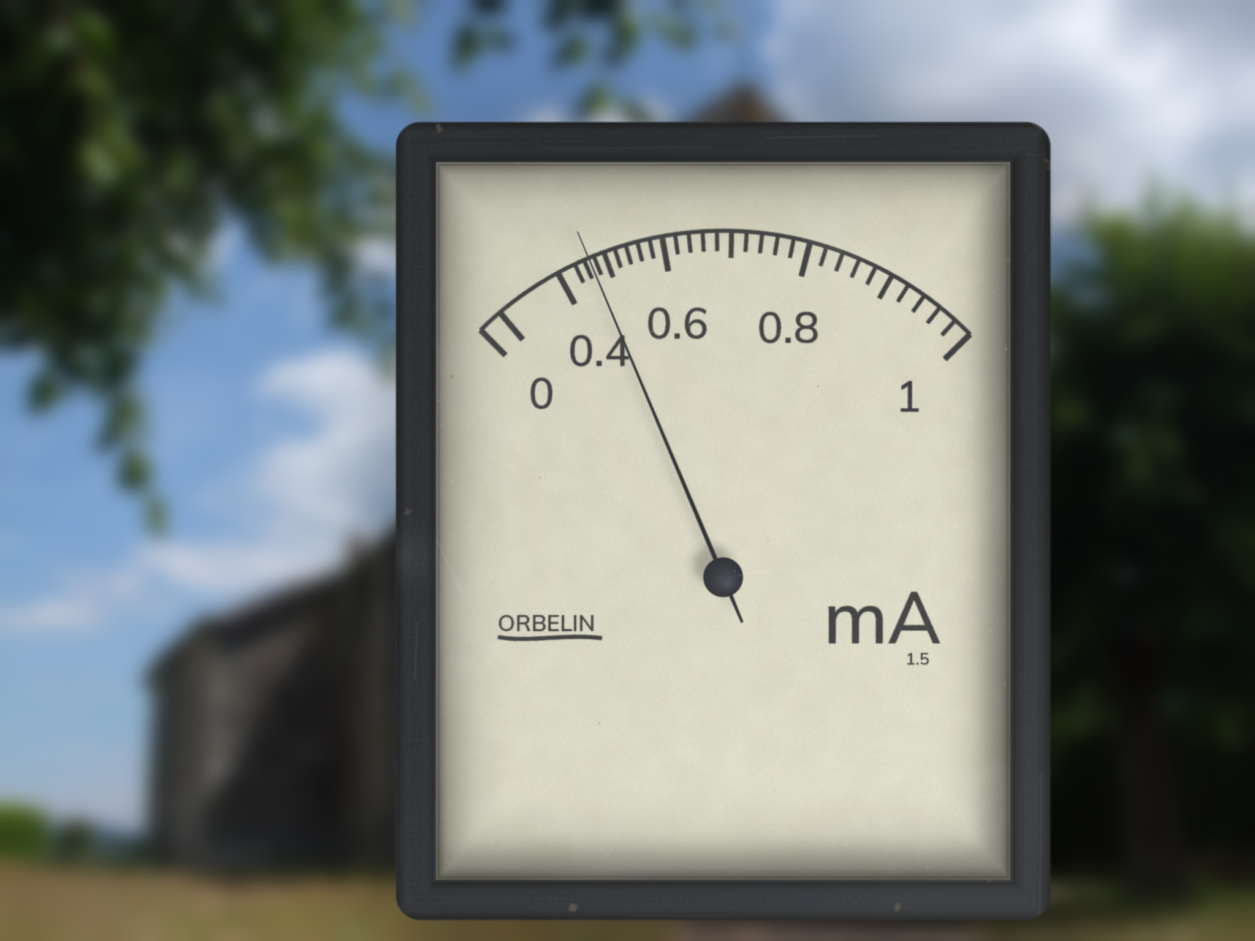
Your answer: 0.47 mA
